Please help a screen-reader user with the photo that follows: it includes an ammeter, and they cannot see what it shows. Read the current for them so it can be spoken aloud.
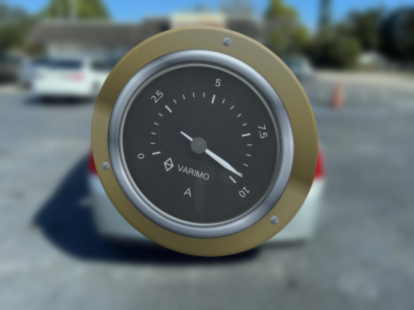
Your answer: 9.5 A
